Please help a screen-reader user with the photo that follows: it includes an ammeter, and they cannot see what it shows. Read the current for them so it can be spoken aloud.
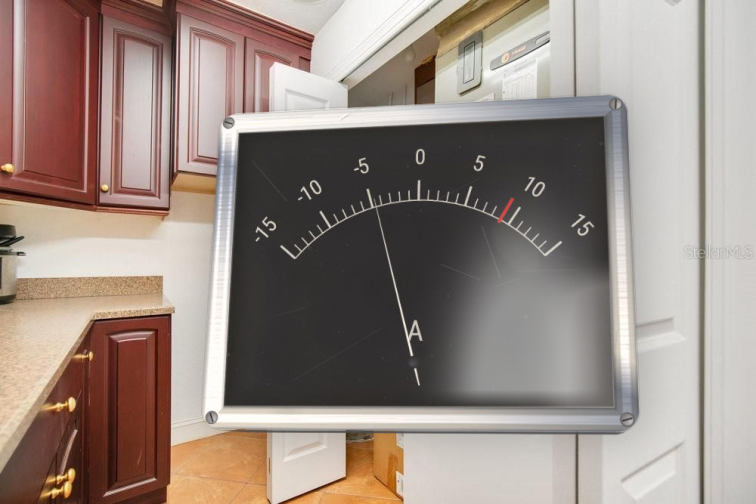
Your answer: -4.5 A
